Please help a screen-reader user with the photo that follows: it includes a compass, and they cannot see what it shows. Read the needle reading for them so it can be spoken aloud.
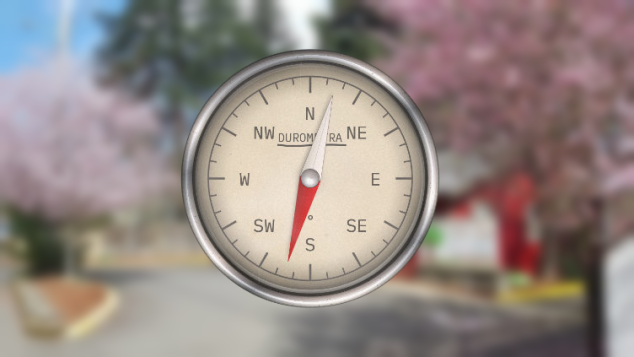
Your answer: 195 °
